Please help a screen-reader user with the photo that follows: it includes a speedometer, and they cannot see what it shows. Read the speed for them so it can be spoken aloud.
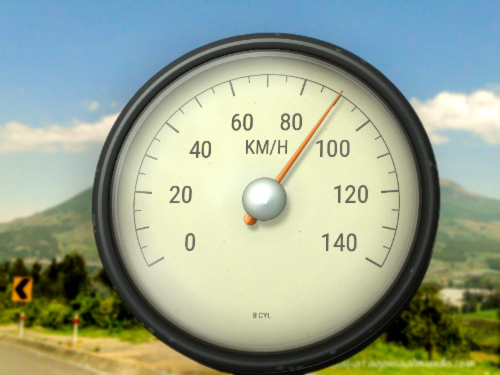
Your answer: 90 km/h
